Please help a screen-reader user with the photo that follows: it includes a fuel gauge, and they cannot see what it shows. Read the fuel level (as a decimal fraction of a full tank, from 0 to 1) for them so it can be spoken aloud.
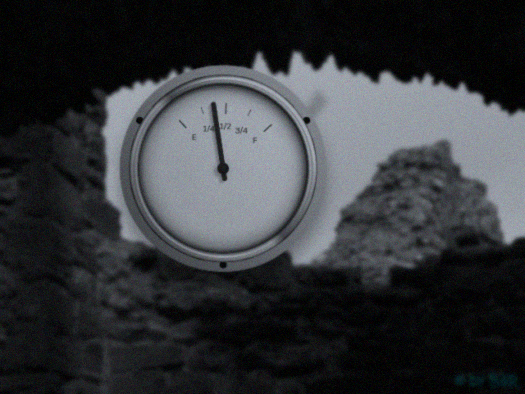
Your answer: 0.375
